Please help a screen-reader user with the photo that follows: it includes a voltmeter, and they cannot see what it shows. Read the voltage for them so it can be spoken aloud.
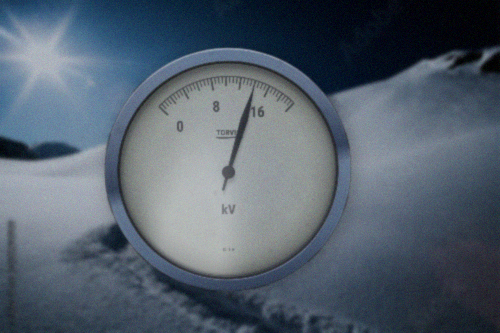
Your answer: 14 kV
